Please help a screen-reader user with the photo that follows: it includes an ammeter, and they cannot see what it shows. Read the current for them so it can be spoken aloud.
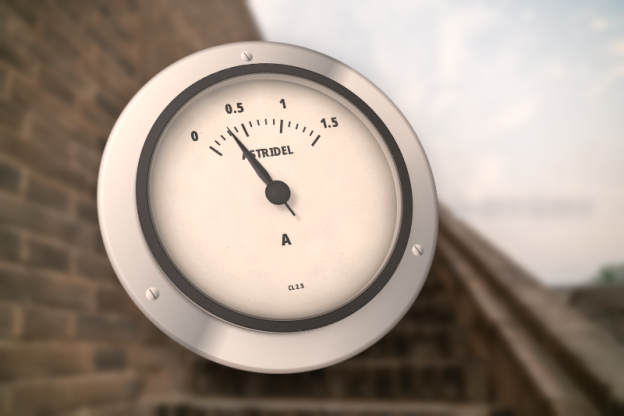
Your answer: 0.3 A
